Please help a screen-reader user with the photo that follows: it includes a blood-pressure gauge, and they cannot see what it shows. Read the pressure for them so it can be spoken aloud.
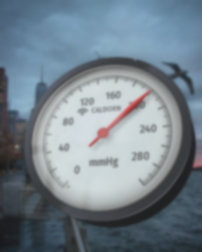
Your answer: 200 mmHg
